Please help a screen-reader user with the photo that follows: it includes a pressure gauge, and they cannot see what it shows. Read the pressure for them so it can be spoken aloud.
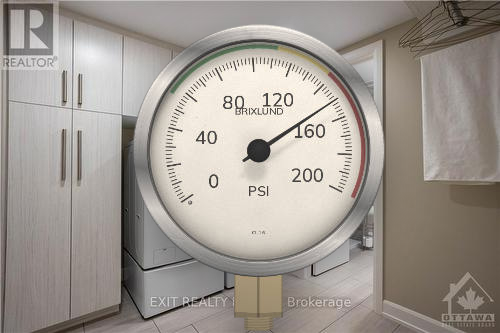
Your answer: 150 psi
